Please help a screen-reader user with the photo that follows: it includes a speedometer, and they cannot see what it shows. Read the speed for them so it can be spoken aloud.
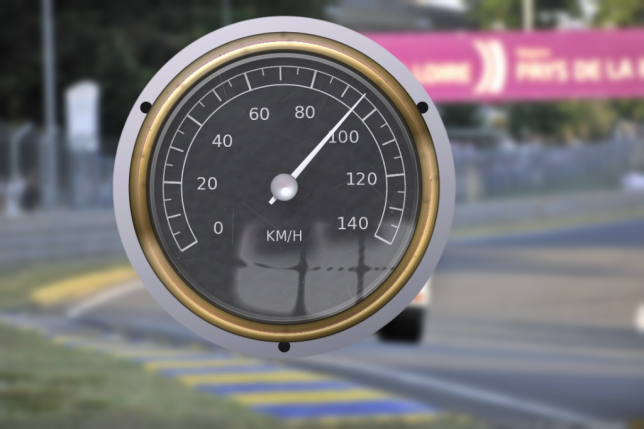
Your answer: 95 km/h
